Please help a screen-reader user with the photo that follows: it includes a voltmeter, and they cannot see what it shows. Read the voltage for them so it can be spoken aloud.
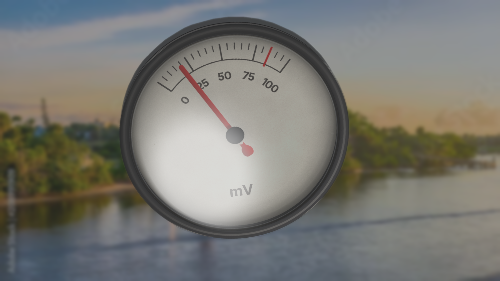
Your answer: 20 mV
